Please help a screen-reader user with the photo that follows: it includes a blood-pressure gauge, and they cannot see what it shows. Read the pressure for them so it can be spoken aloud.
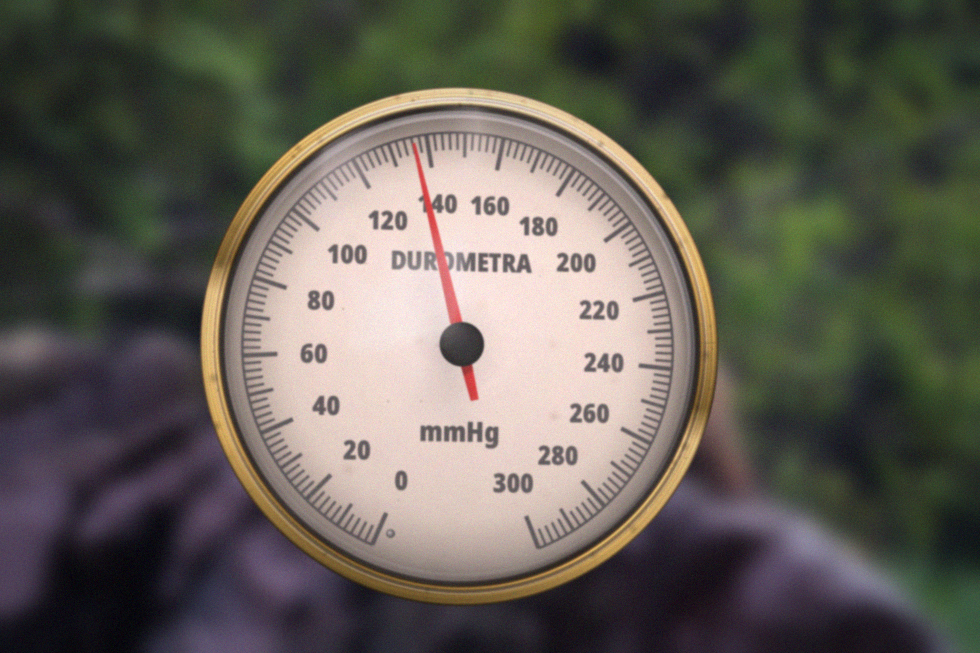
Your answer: 136 mmHg
